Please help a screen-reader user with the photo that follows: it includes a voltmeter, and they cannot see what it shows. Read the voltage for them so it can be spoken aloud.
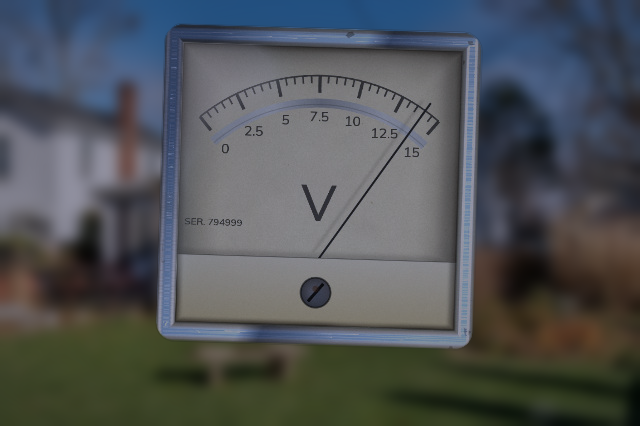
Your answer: 14 V
